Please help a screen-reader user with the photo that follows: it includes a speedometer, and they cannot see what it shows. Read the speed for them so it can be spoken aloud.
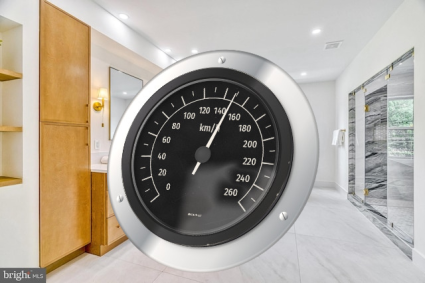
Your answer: 150 km/h
